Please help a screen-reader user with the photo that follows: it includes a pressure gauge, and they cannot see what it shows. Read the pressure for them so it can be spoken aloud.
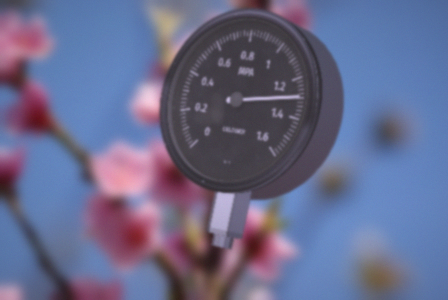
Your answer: 1.3 MPa
